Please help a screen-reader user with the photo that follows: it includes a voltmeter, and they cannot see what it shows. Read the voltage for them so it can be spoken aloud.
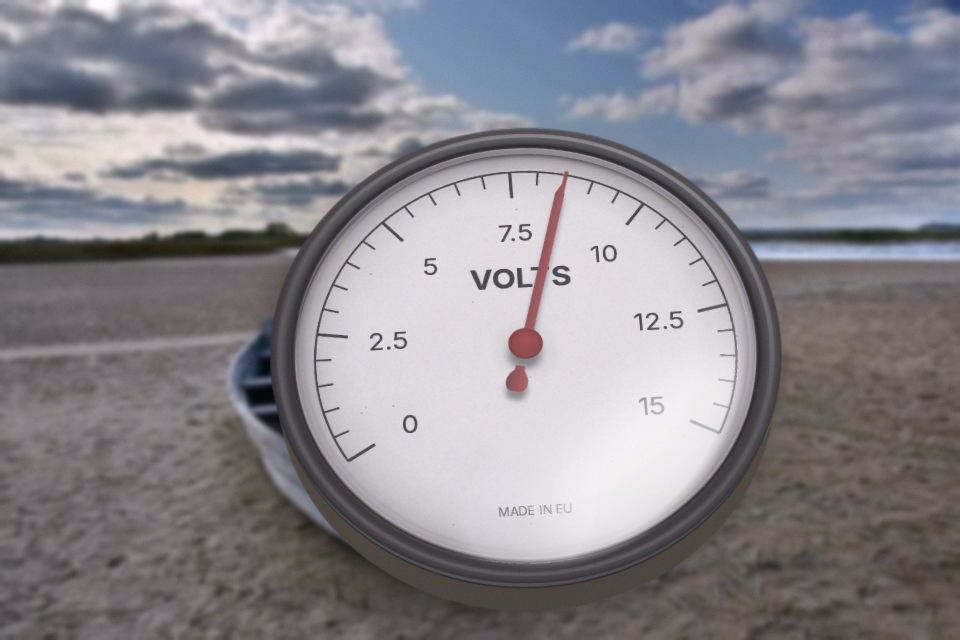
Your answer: 8.5 V
